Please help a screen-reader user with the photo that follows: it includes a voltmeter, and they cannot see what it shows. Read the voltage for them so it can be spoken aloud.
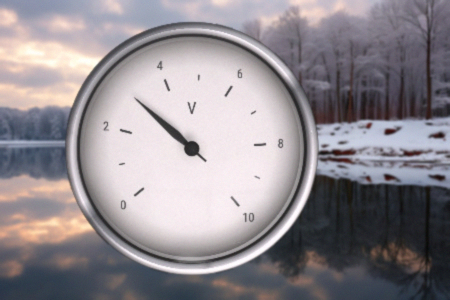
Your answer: 3 V
